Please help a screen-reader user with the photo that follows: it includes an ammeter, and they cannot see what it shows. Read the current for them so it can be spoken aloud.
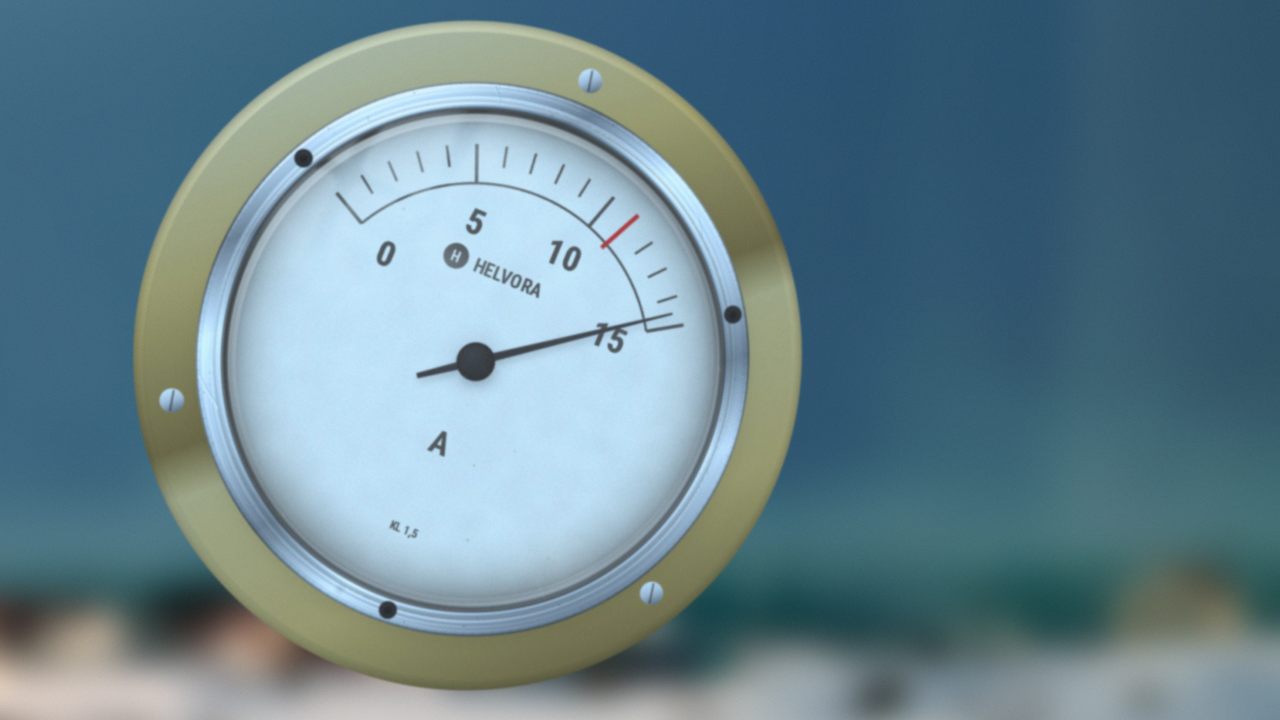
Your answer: 14.5 A
